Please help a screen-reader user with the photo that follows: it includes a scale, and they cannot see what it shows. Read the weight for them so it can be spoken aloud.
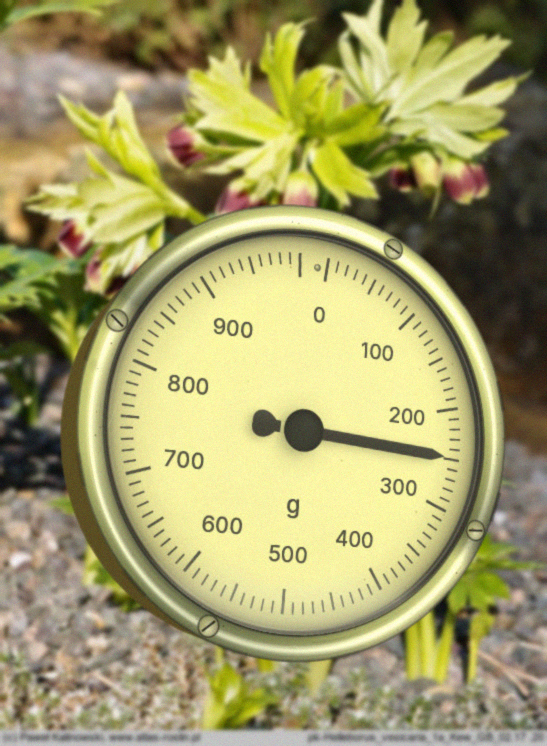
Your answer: 250 g
